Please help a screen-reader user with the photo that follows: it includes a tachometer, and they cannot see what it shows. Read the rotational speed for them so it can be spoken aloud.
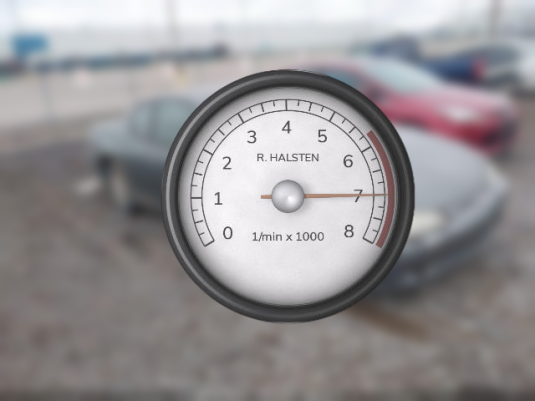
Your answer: 7000 rpm
